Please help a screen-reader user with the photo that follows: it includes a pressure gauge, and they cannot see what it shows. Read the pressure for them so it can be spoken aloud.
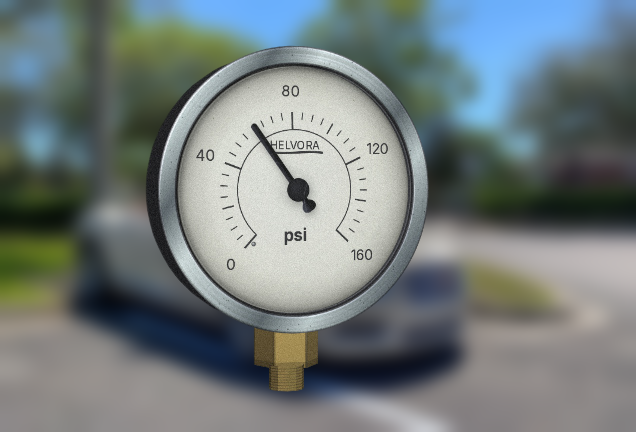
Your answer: 60 psi
